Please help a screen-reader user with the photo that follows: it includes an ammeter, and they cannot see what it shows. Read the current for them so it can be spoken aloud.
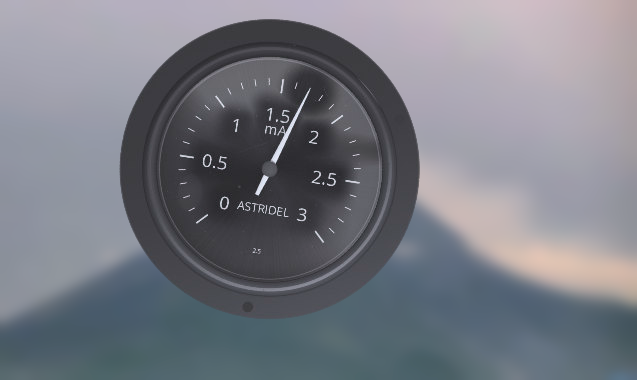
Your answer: 1.7 mA
